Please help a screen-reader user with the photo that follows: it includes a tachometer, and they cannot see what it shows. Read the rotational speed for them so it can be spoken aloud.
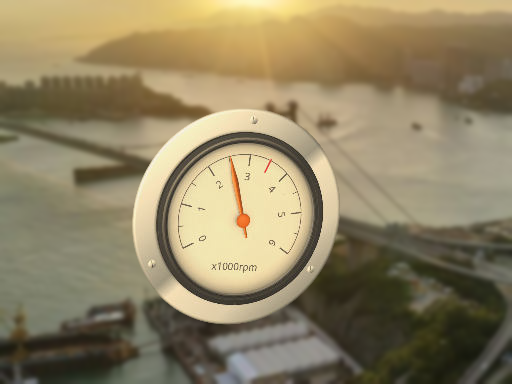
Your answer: 2500 rpm
